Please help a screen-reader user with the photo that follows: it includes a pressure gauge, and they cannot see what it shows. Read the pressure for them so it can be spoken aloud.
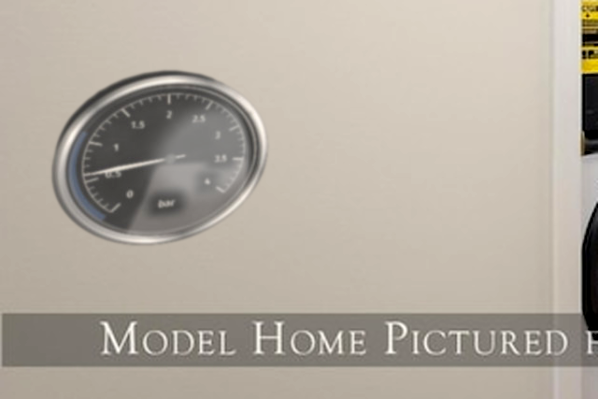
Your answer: 0.6 bar
